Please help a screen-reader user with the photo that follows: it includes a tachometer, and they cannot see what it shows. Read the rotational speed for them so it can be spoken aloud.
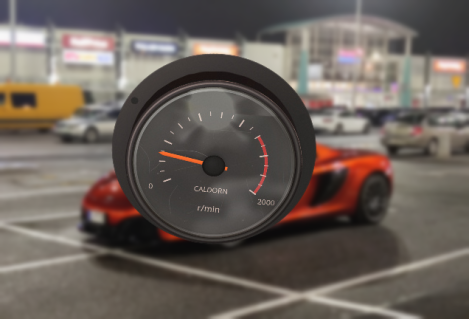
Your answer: 300 rpm
